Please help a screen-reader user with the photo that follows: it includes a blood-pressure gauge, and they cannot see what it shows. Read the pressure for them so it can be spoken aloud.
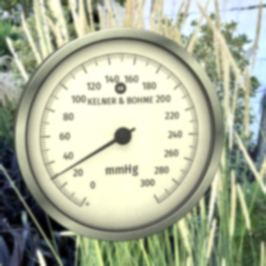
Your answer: 30 mmHg
